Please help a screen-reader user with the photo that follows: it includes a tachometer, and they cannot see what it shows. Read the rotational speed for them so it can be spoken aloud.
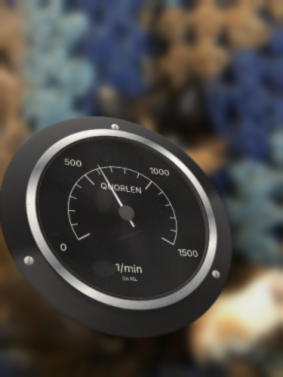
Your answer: 600 rpm
